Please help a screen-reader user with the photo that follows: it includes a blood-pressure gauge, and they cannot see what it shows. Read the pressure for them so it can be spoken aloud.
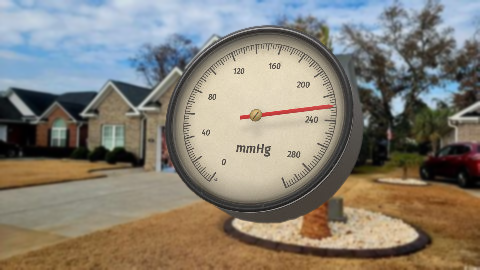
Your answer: 230 mmHg
